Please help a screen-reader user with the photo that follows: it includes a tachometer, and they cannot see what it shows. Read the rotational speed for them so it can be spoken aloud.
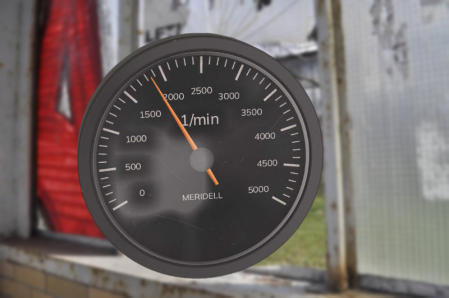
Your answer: 1850 rpm
